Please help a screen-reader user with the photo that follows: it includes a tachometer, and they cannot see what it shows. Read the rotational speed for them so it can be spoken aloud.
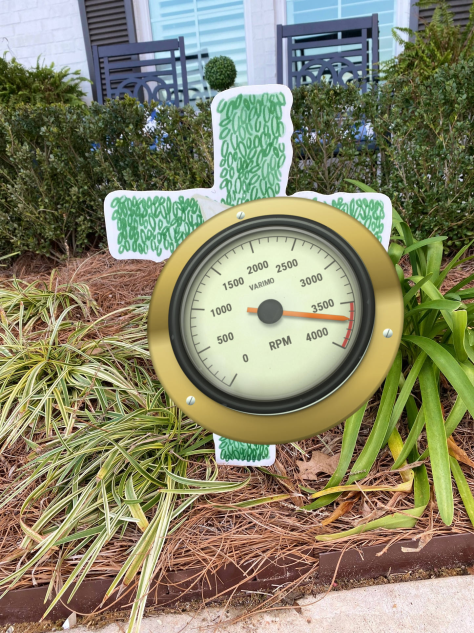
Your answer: 3700 rpm
